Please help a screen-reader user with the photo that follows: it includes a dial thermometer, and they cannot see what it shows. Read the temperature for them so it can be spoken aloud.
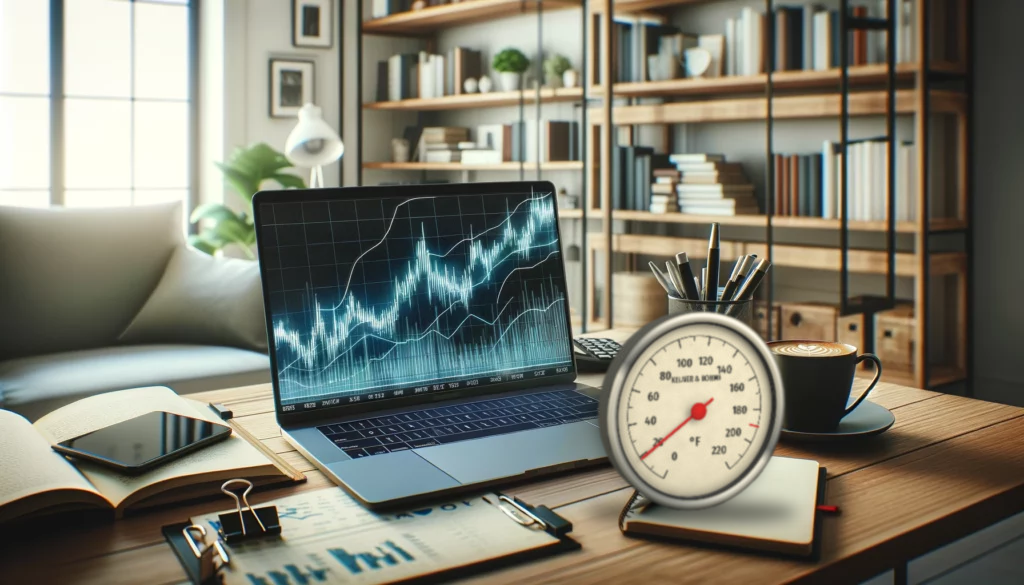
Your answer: 20 °F
